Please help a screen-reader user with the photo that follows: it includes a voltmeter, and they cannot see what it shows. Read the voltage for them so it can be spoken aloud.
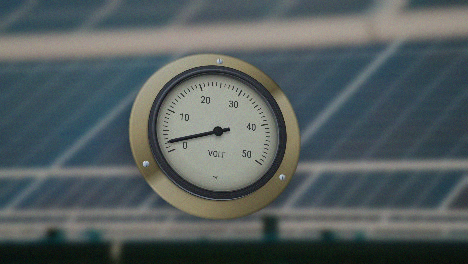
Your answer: 2 V
